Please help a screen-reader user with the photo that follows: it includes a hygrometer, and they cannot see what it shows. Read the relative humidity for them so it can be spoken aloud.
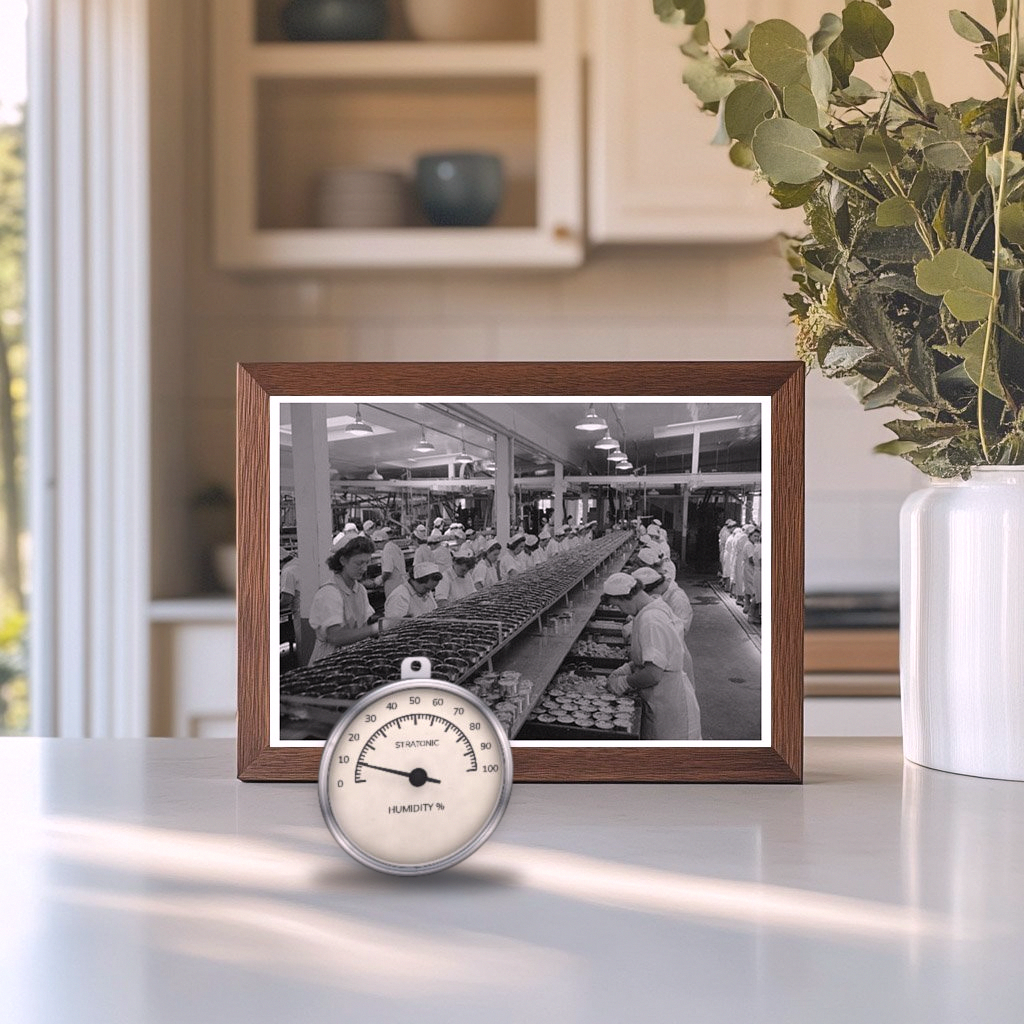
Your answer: 10 %
